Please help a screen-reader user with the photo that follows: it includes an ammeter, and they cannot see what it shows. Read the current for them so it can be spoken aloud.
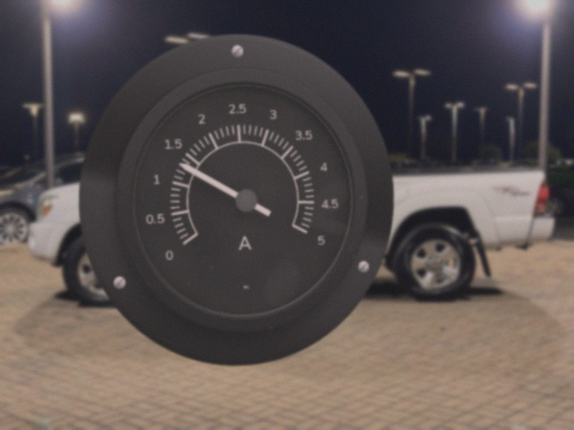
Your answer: 1.3 A
